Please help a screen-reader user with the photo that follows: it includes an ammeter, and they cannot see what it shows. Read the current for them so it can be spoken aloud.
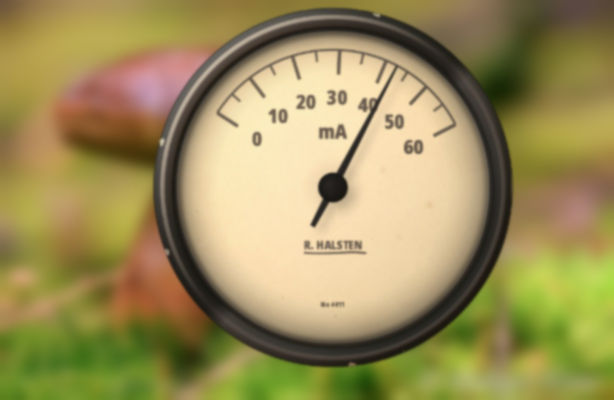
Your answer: 42.5 mA
